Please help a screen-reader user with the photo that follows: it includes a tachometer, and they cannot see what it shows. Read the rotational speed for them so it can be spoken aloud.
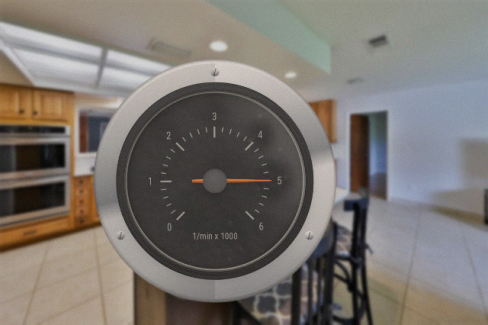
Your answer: 5000 rpm
